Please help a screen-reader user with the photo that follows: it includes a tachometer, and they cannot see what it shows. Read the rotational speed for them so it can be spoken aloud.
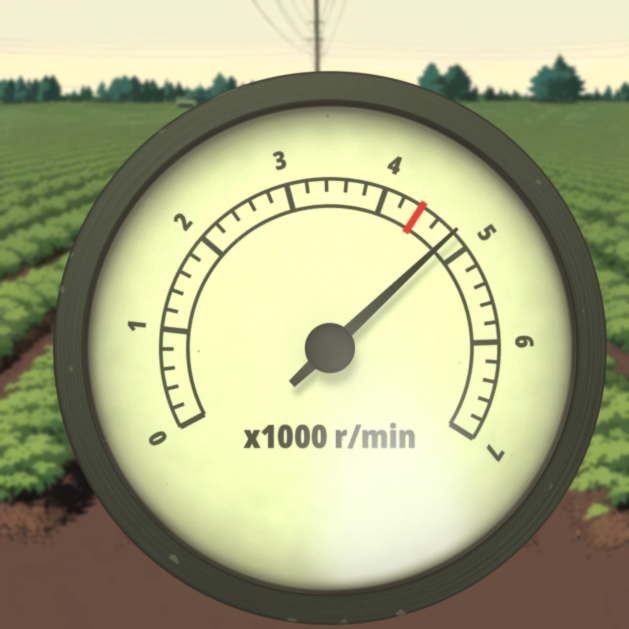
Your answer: 4800 rpm
